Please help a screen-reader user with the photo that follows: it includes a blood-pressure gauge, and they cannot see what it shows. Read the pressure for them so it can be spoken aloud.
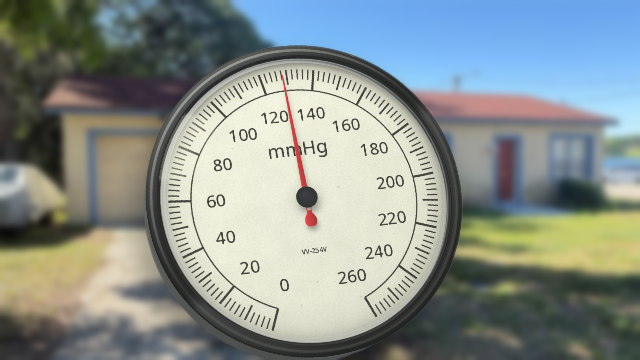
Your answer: 128 mmHg
